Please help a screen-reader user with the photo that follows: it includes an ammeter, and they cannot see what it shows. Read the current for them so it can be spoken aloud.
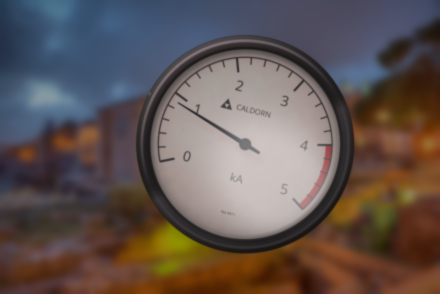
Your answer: 0.9 kA
